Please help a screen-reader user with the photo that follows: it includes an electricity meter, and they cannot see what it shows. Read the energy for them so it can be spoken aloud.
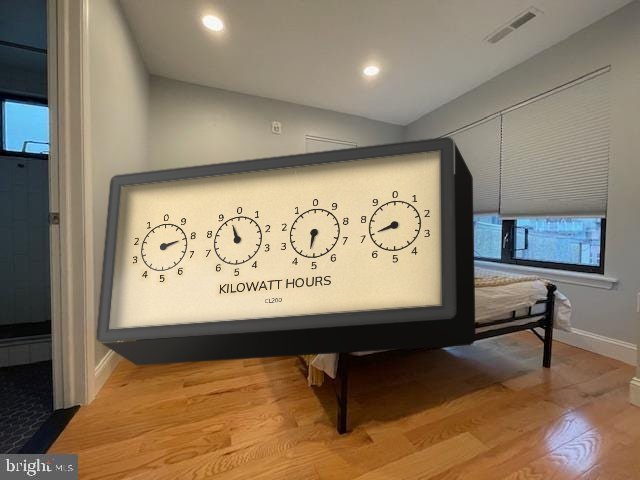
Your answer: 7947 kWh
